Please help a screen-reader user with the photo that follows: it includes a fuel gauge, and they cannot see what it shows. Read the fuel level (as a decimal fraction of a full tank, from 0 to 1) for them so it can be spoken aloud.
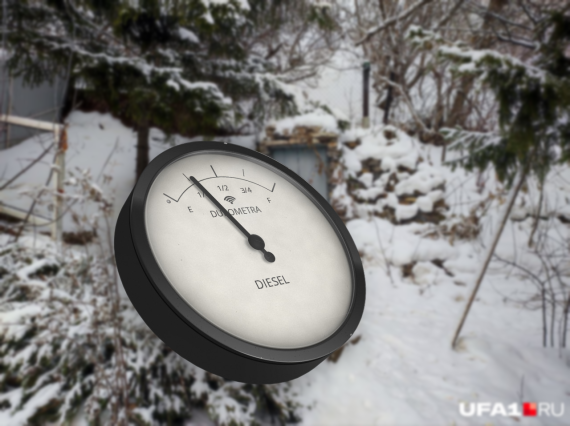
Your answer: 0.25
